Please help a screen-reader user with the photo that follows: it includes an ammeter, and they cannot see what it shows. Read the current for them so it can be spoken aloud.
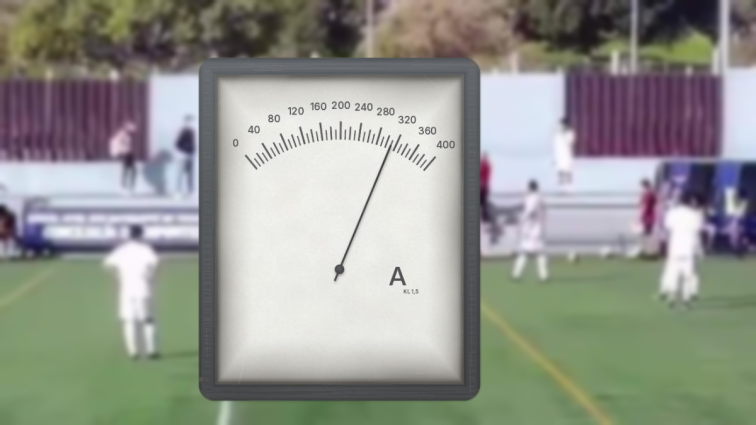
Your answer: 310 A
